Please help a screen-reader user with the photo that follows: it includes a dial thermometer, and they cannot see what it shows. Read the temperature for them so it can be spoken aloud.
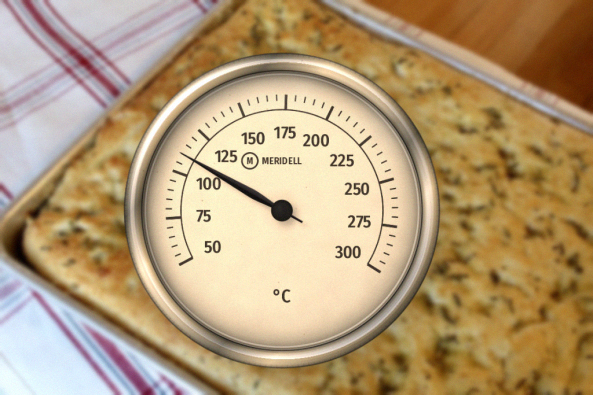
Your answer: 110 °C
